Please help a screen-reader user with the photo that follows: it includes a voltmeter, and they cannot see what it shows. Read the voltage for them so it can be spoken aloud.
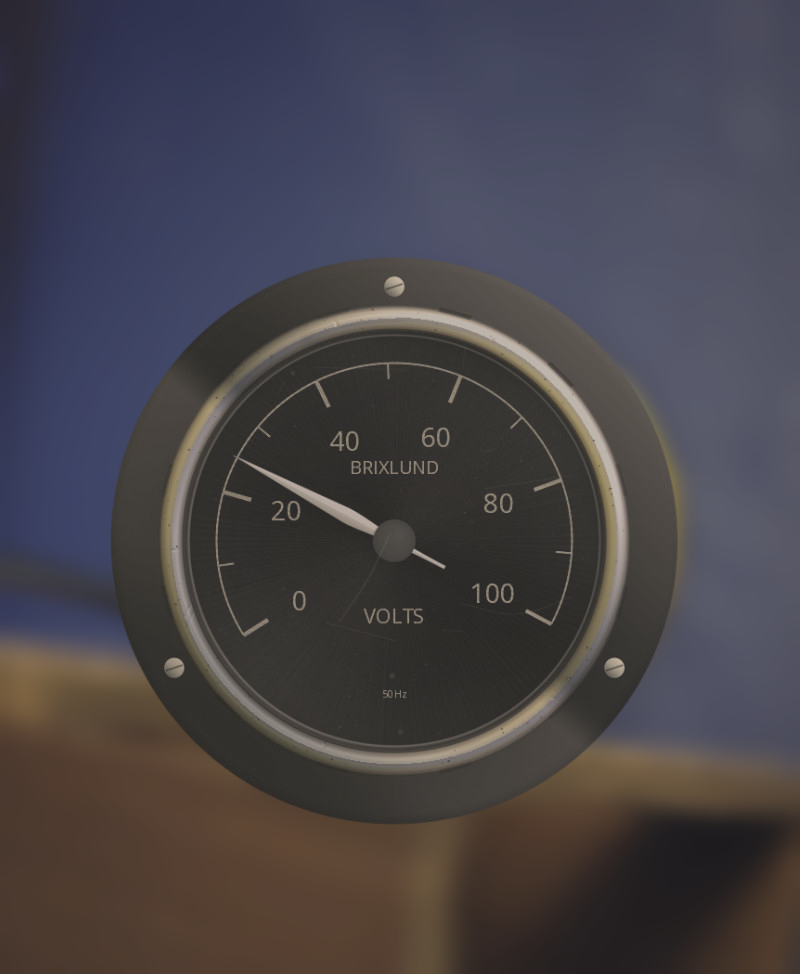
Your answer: 25 V
